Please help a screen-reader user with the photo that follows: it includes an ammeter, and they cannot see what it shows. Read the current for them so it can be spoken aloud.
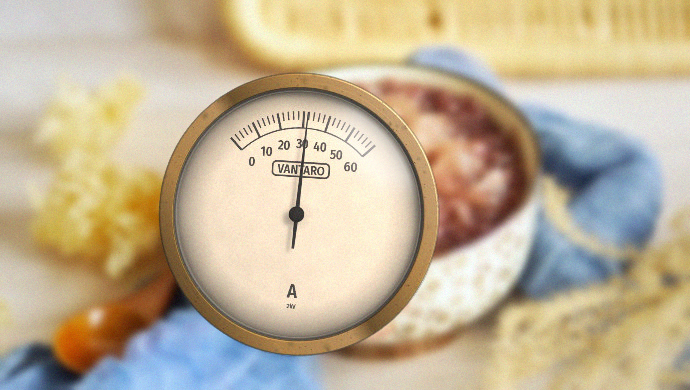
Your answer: 32 A
